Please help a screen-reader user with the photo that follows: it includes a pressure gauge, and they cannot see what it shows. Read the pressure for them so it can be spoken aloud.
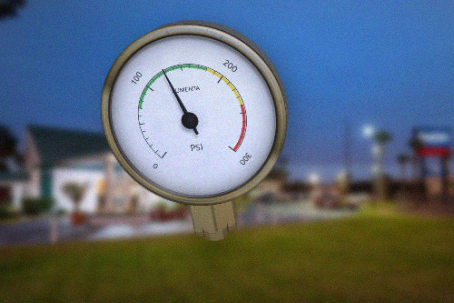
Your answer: 130 psi
